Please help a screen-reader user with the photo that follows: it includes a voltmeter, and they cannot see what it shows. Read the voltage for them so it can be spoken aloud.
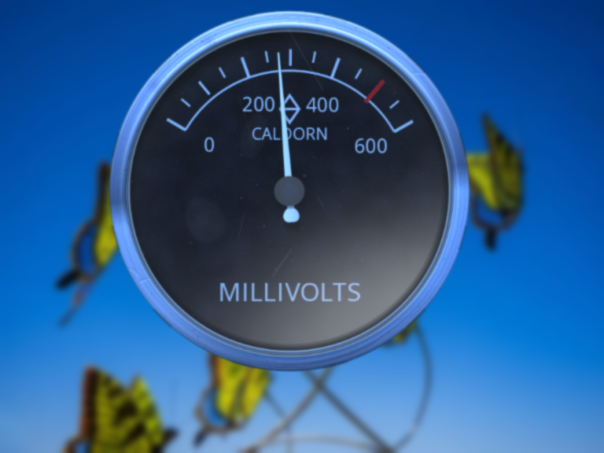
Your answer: 275 mV
